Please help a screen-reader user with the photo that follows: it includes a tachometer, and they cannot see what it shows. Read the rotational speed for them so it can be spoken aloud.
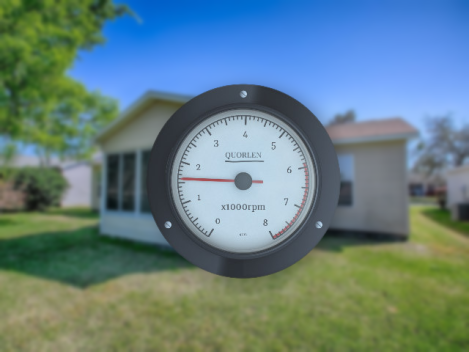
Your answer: 1600 rpm
